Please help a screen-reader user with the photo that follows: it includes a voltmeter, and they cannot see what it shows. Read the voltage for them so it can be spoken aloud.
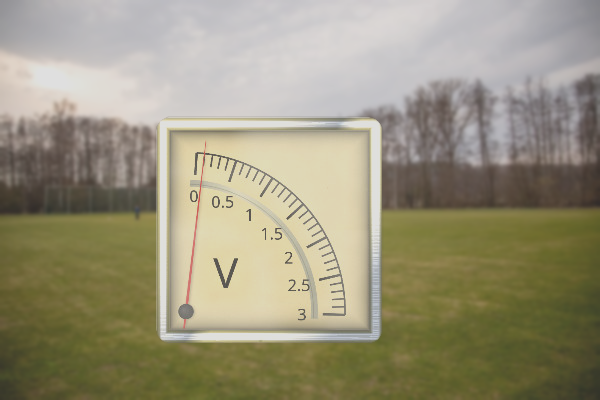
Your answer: 0.1 V
